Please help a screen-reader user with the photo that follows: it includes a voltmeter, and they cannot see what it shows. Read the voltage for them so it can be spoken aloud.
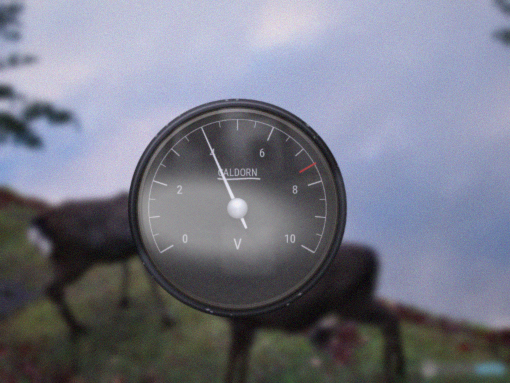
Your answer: 4 V
